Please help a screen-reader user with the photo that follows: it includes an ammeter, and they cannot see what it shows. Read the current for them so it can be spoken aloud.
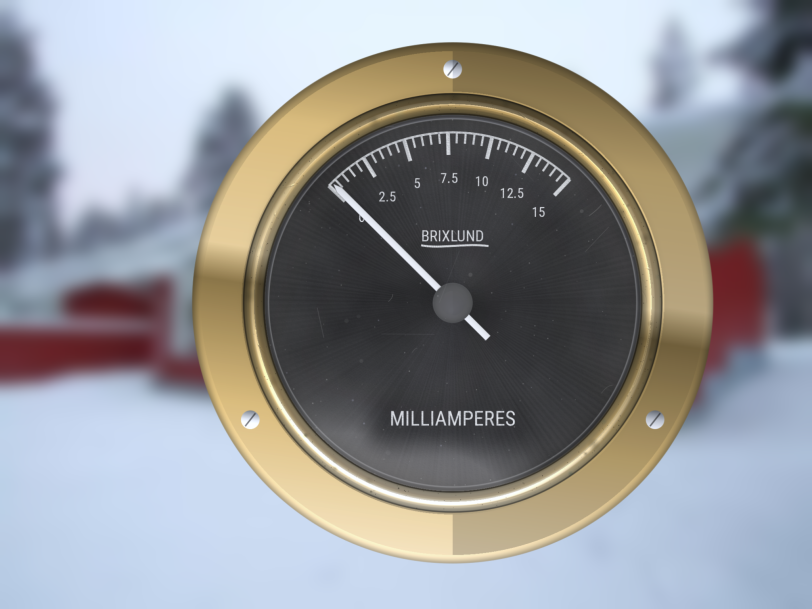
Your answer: 0.25 mA
